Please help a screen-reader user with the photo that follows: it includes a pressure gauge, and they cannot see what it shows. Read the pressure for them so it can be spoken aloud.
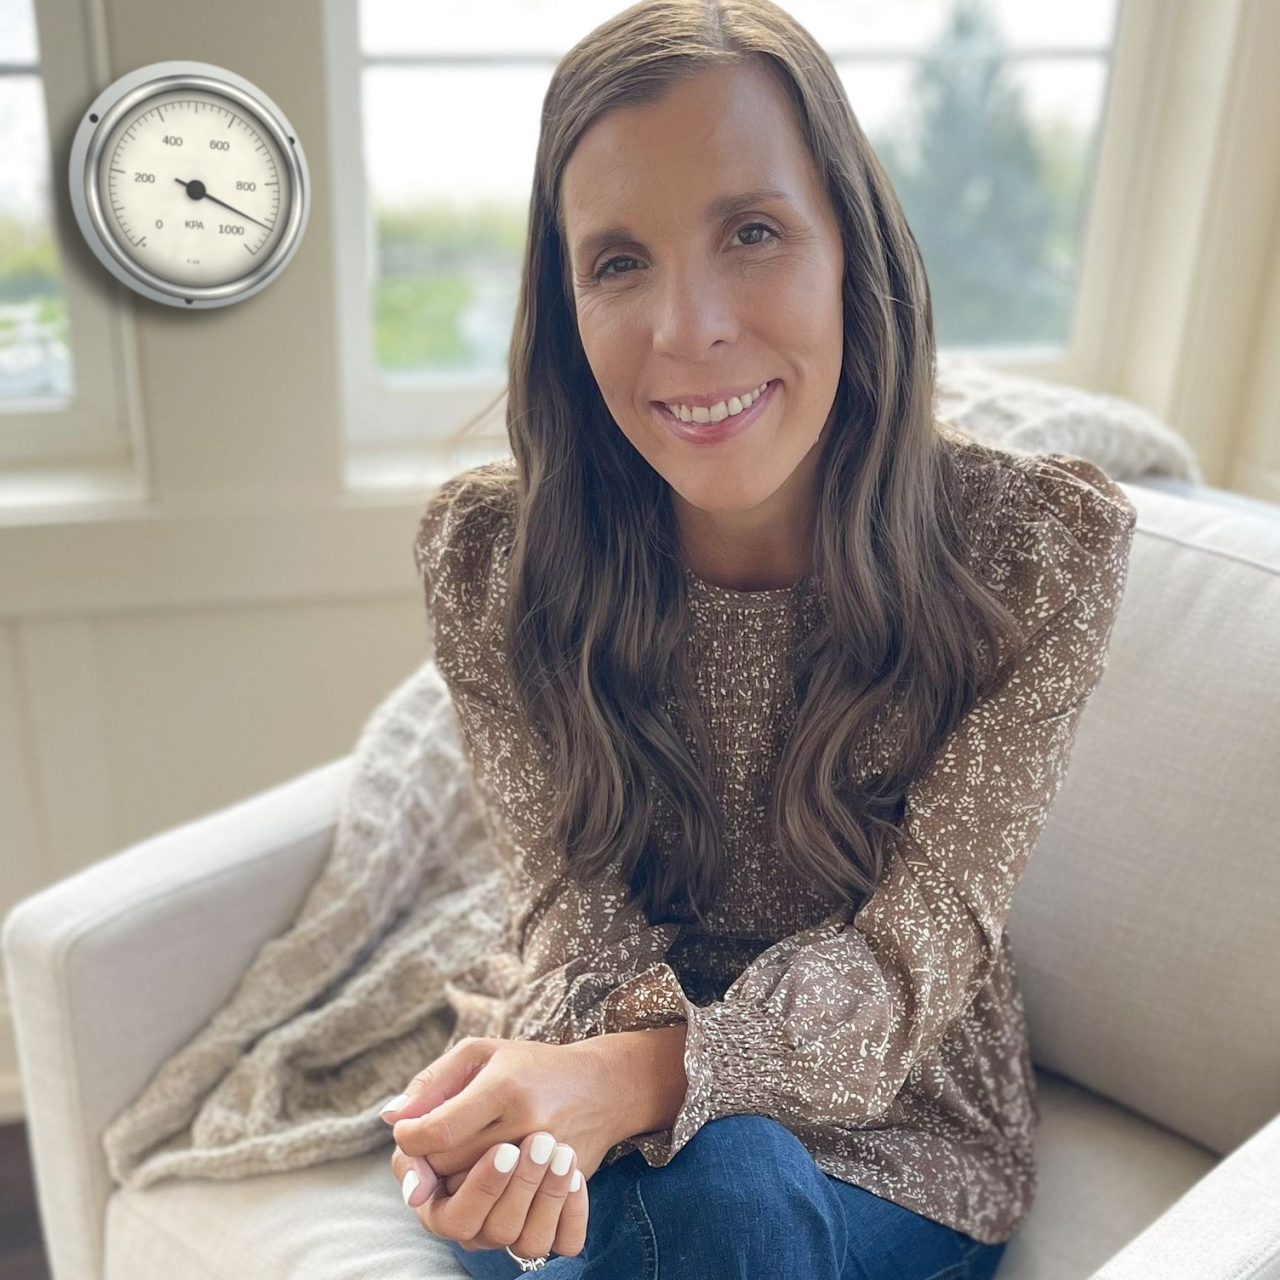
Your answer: 920 kPa
